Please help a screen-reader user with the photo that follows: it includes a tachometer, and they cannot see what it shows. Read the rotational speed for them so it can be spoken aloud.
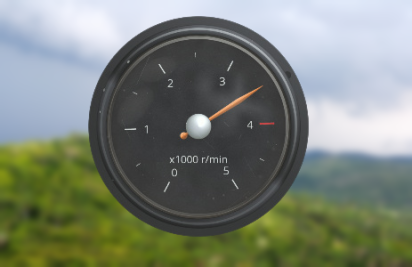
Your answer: 3500 rpm
